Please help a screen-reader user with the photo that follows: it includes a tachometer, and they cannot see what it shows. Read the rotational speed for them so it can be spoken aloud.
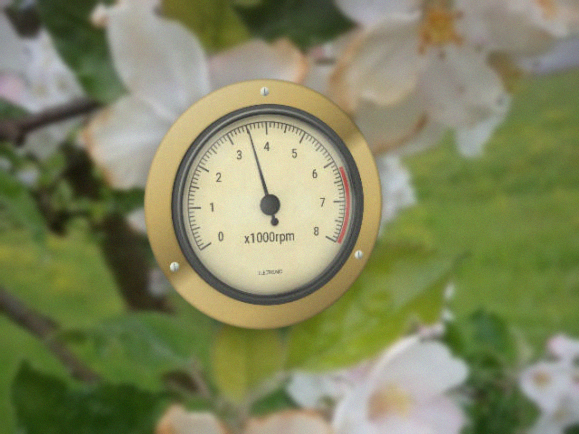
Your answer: 3500 rpm
